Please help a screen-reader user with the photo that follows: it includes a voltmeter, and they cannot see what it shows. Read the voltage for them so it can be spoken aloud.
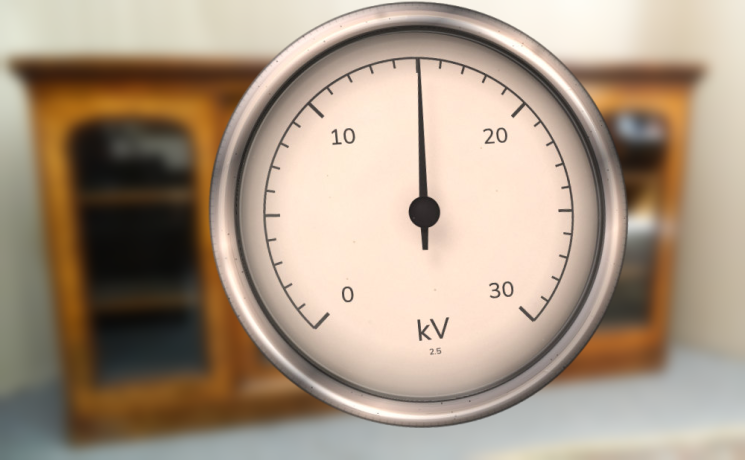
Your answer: 15 kV
